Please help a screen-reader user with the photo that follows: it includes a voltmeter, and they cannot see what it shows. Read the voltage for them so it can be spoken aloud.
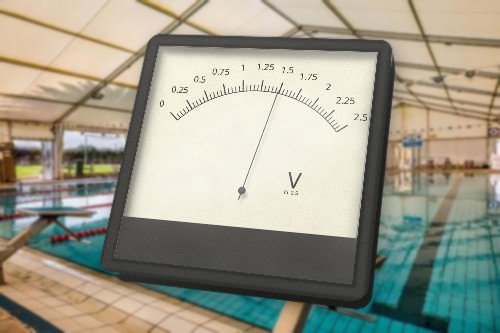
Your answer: 1.5 V
